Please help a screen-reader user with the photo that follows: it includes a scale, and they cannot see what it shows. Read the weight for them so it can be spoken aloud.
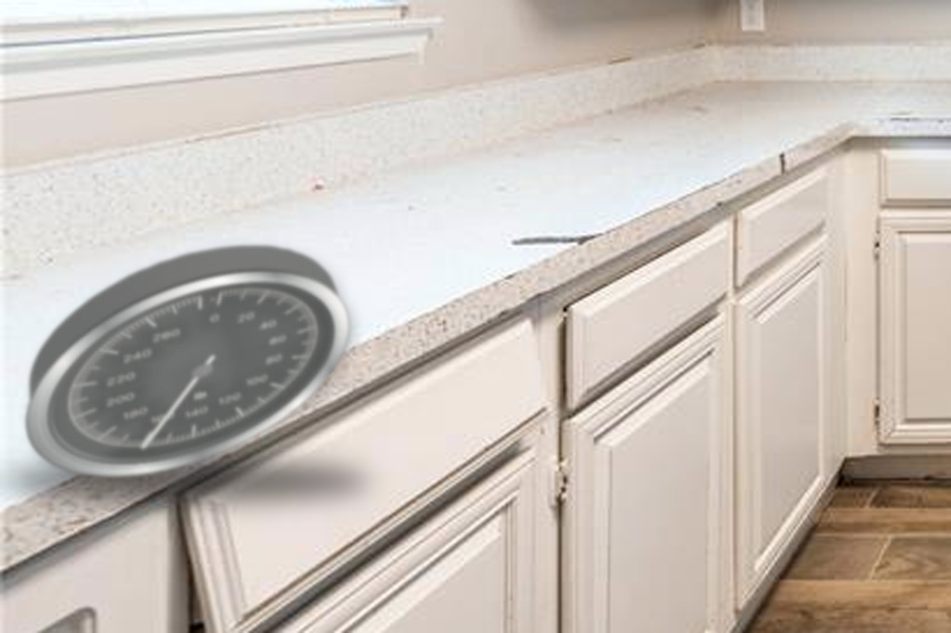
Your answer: 160 lb
